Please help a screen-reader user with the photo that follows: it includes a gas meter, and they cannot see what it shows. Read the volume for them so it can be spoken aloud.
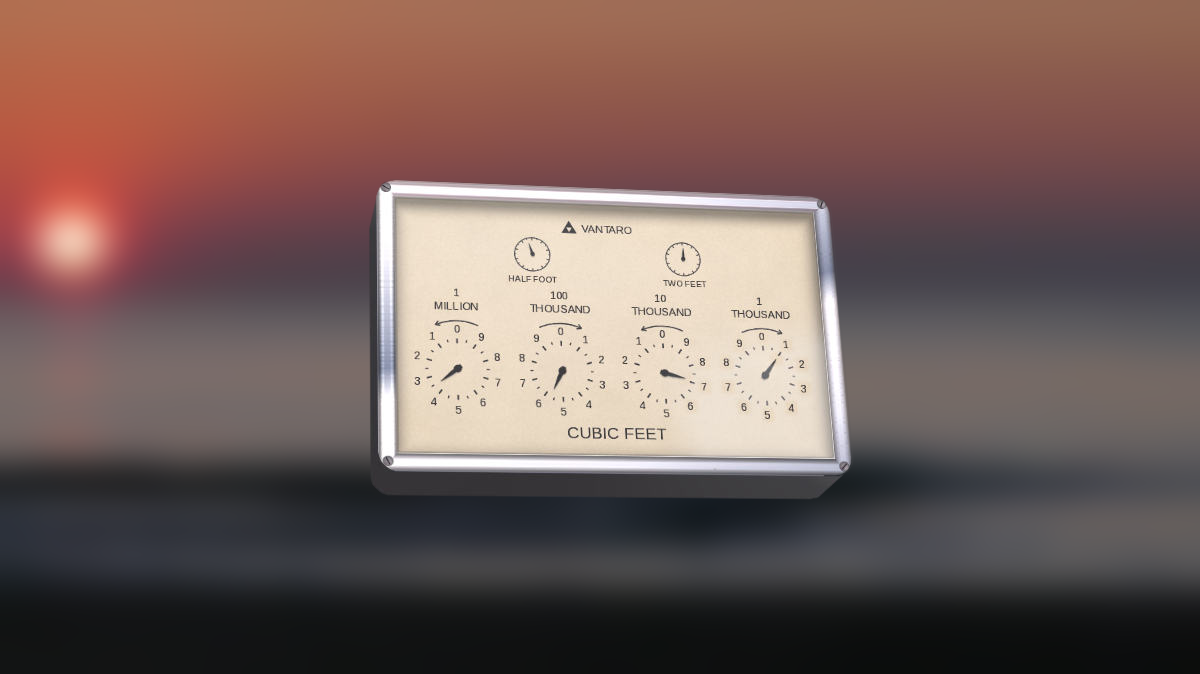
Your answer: 357100 ft³
